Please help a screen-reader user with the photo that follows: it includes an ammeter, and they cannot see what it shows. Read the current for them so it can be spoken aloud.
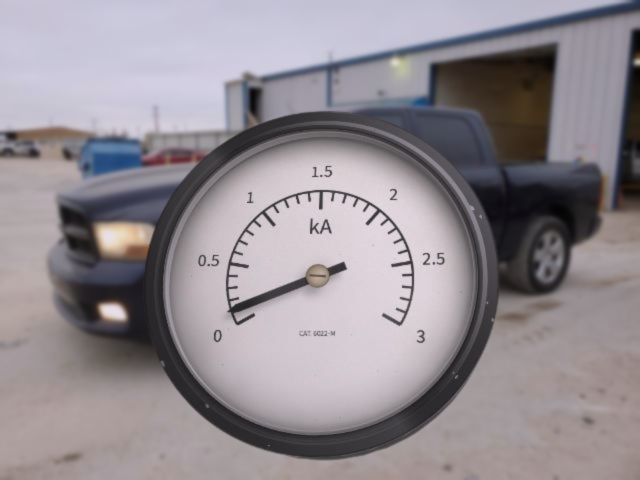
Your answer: 0.1 kA
